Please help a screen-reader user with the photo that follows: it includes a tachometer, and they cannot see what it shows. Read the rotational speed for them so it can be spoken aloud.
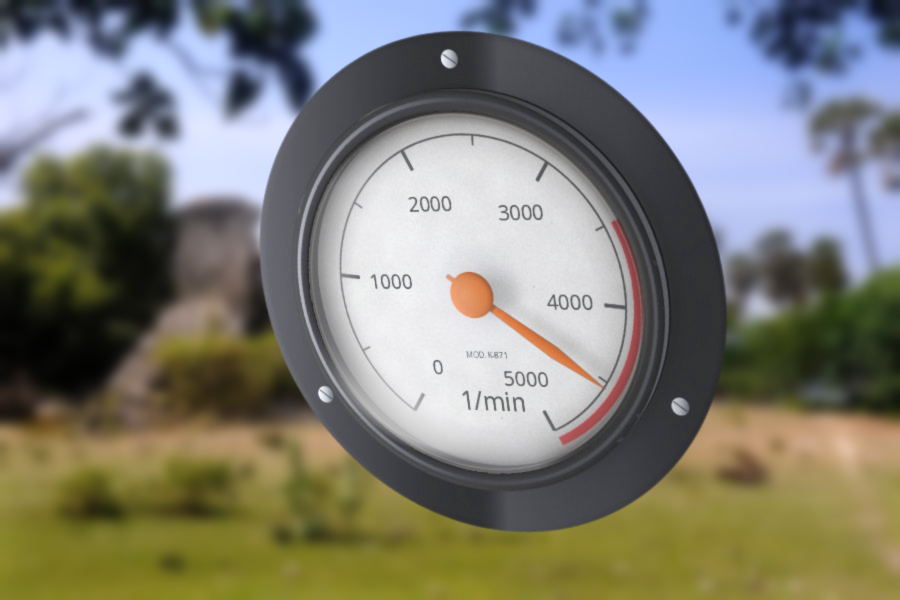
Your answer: 4500 rpm
